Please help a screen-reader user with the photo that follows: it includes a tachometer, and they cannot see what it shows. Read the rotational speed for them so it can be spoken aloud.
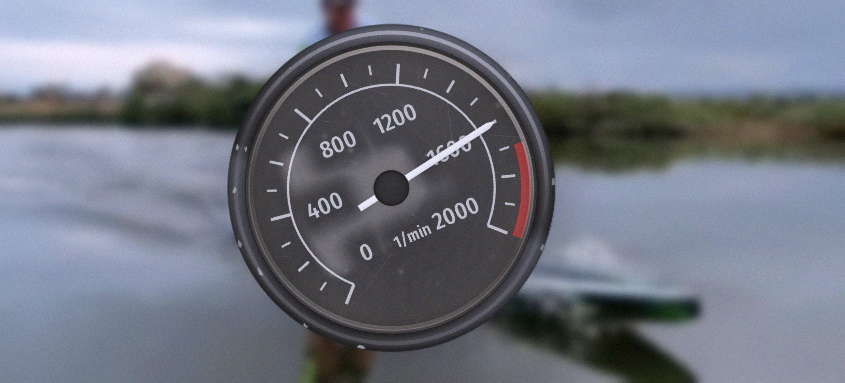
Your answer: 1600 rpm
